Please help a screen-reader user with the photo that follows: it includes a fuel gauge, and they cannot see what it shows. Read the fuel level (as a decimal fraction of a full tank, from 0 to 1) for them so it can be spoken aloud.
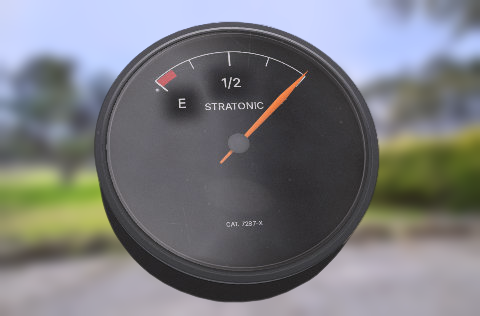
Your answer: 1
